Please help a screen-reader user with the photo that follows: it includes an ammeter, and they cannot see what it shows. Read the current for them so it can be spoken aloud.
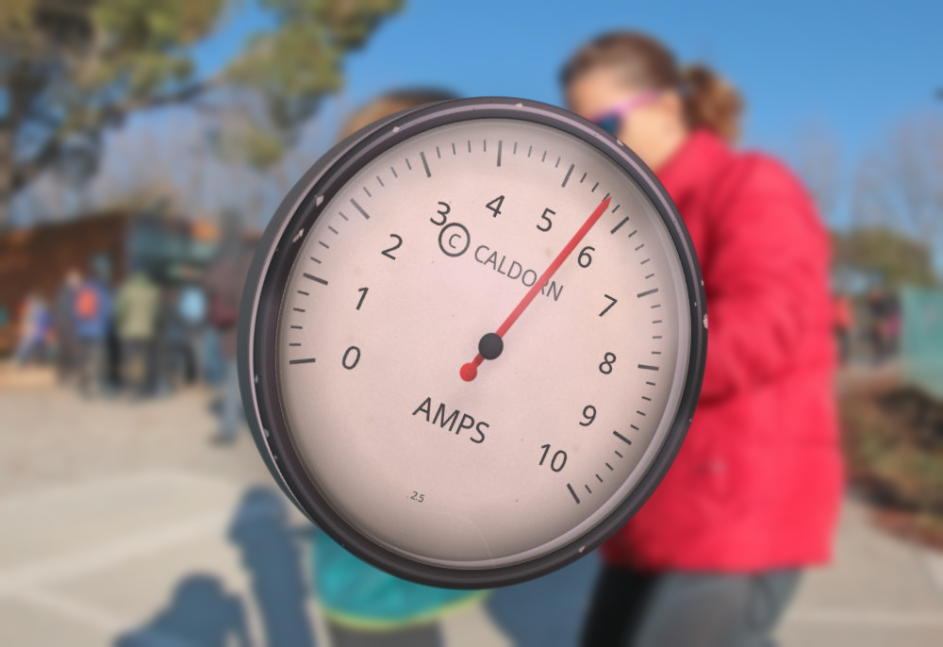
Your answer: 5.6 A
